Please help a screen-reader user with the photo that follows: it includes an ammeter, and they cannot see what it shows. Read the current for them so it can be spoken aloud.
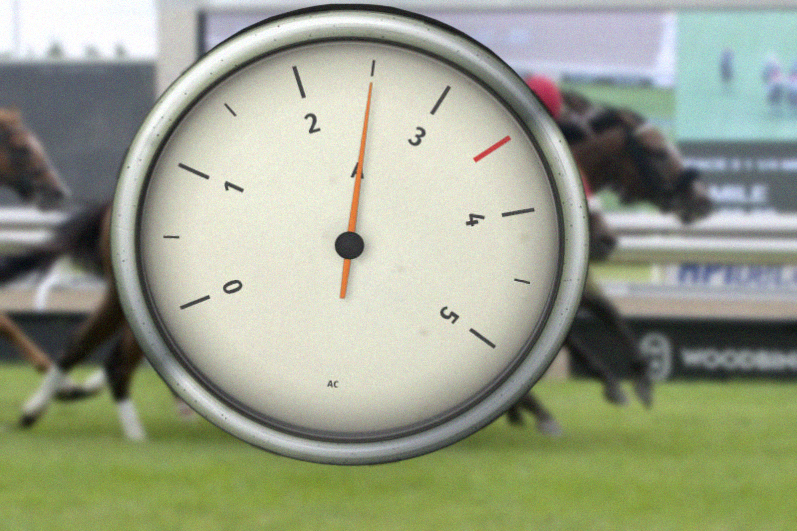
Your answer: 2.5 A
